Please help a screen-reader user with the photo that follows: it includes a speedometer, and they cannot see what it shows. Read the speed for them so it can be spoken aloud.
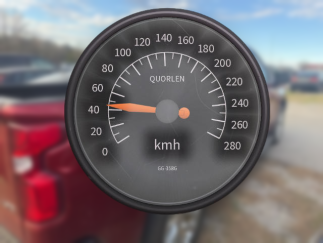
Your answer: 45 km/h
